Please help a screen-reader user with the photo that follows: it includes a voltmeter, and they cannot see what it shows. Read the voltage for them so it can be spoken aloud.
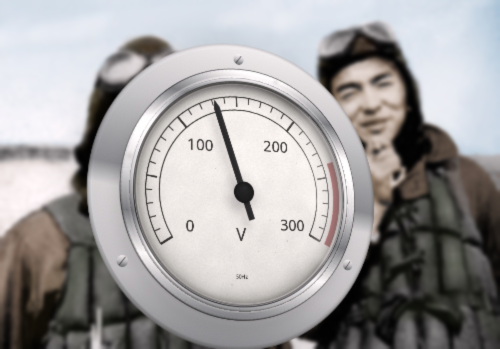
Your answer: 130 V
